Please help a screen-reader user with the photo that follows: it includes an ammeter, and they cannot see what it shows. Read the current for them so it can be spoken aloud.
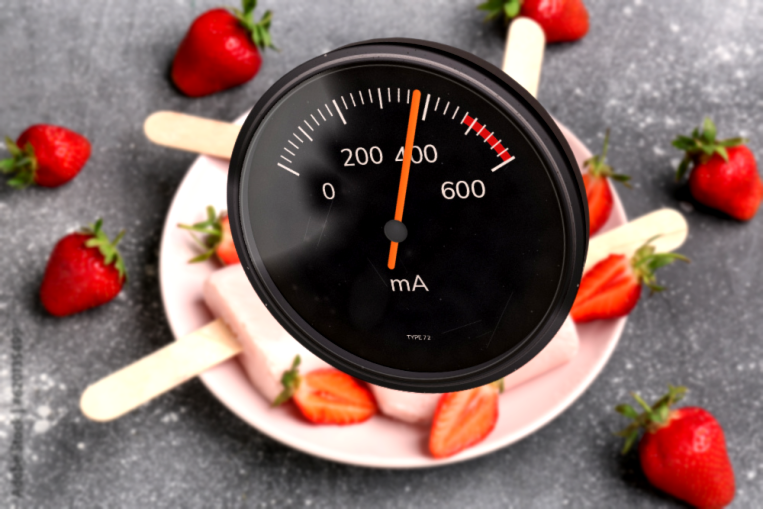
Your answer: 380 mA
